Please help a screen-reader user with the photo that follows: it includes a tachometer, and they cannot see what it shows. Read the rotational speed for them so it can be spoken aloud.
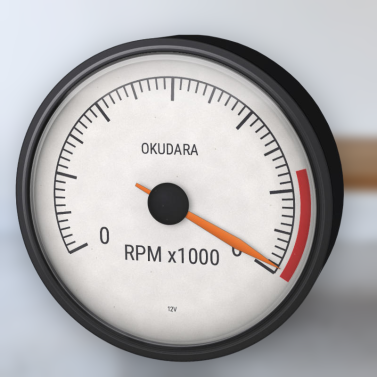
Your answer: 5900 rpm
